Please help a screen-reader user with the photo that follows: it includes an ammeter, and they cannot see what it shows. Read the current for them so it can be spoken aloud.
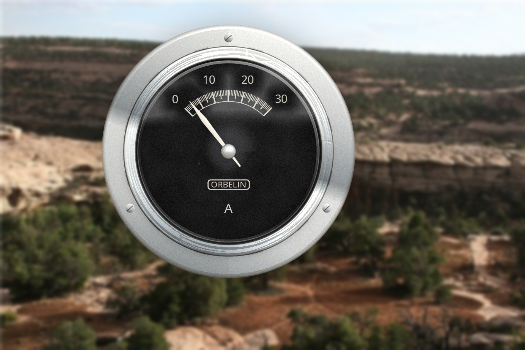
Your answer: 2.5 A
